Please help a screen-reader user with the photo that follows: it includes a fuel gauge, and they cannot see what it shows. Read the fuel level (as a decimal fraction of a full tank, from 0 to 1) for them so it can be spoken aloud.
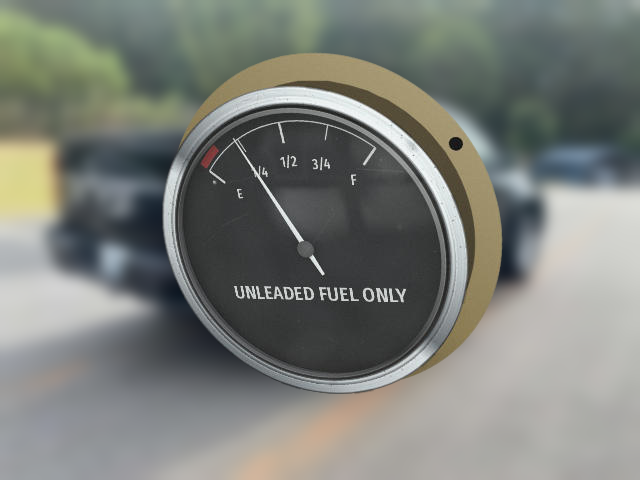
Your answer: 0.25
